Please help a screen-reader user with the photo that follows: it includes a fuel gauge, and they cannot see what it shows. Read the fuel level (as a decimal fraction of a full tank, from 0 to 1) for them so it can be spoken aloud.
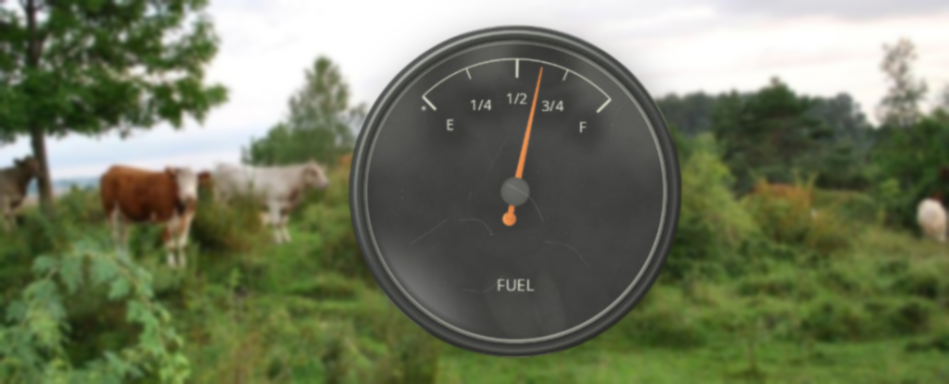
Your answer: 0.625
